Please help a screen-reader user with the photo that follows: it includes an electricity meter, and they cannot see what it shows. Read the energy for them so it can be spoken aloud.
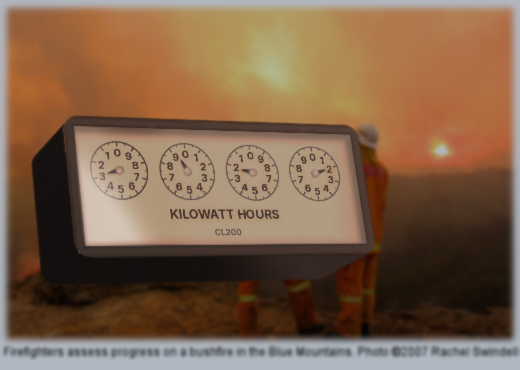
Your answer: 2922 kWh
